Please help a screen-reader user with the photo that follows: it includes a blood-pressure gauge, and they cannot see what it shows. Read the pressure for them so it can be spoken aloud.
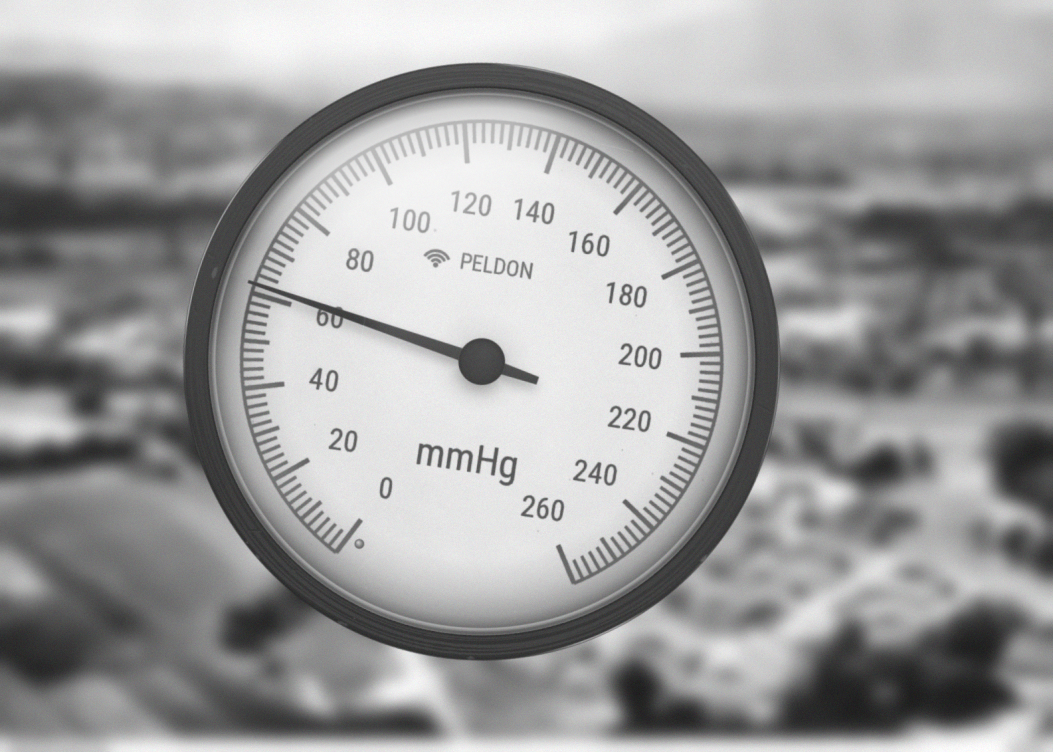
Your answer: 62 mmHg
